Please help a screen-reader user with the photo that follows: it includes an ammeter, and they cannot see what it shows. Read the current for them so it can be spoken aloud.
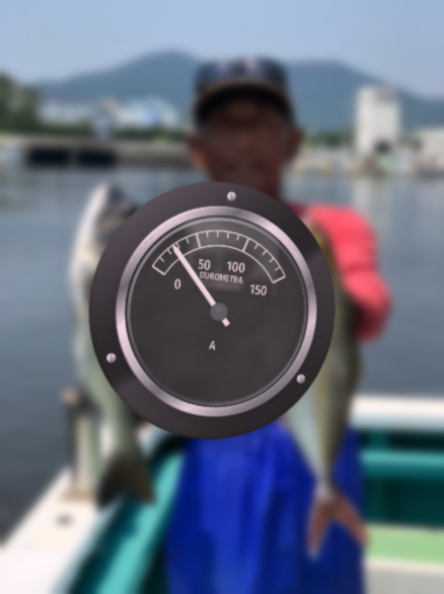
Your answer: 25 A
